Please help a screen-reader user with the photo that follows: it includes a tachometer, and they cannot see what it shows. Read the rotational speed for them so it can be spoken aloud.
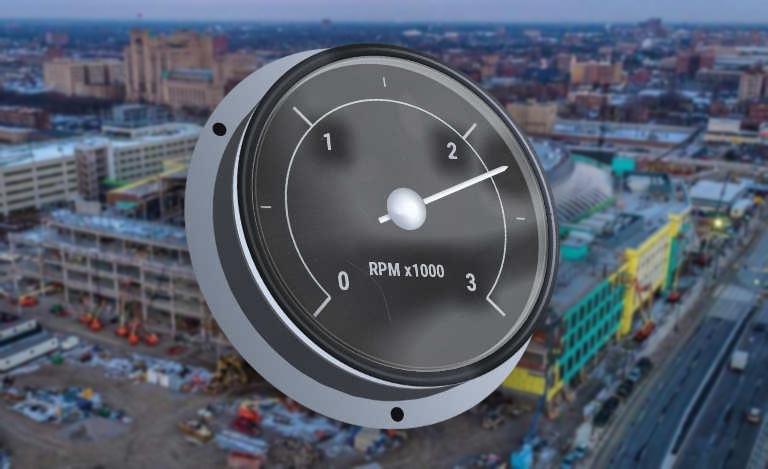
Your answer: 2250 rpm
